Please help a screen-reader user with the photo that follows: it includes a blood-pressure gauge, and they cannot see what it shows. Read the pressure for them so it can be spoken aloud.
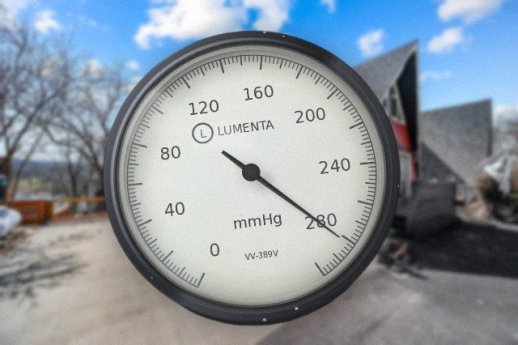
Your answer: 282 mmHg
